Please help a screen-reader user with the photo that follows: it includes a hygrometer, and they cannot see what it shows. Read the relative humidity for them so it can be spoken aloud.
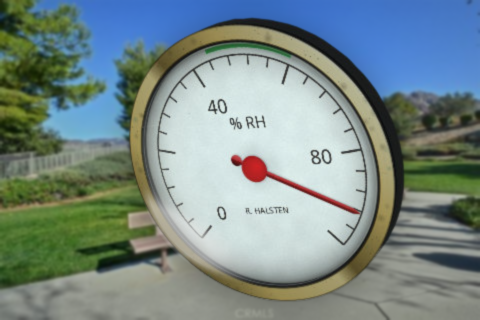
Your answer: 92 %
